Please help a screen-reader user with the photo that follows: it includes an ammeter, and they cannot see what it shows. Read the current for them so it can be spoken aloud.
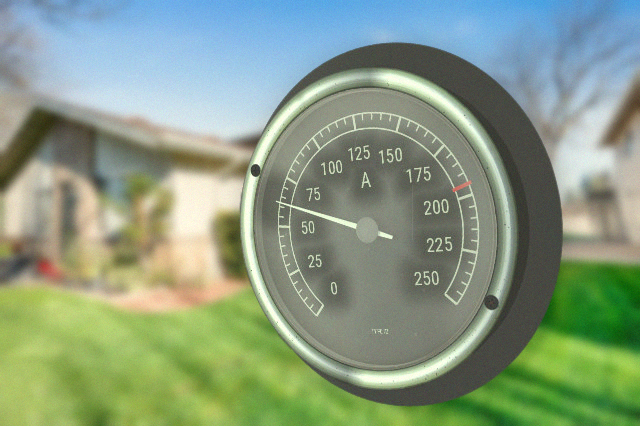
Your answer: 62.5 A
